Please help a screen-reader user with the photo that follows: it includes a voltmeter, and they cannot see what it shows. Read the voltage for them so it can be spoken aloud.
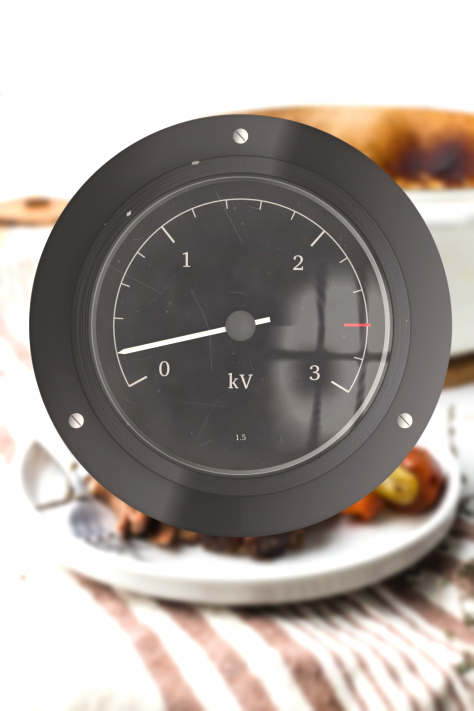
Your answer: 0.2 kV
